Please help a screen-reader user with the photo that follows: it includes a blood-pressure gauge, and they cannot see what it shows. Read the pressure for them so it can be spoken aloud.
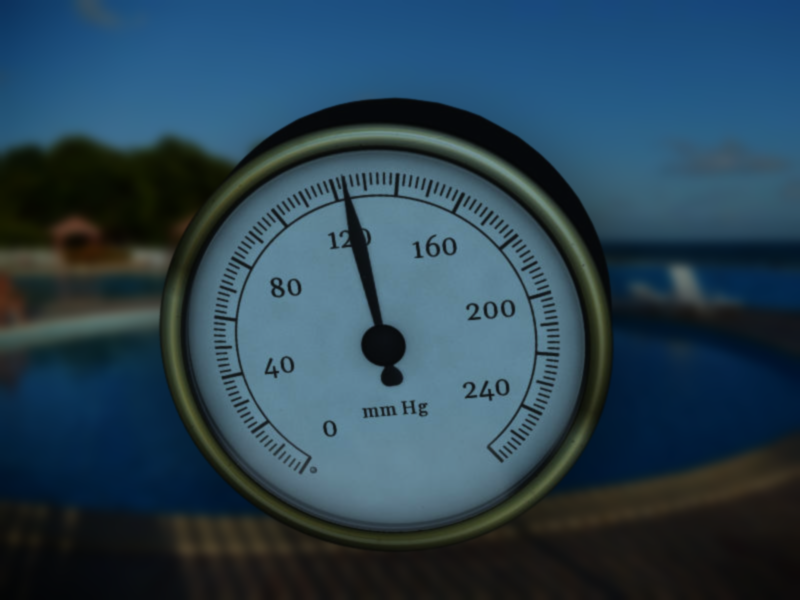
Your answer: 124 mmHg
